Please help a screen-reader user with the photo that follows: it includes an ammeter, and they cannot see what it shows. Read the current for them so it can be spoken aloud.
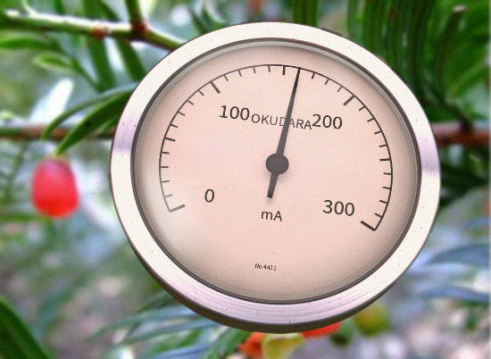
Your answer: 160 mA
